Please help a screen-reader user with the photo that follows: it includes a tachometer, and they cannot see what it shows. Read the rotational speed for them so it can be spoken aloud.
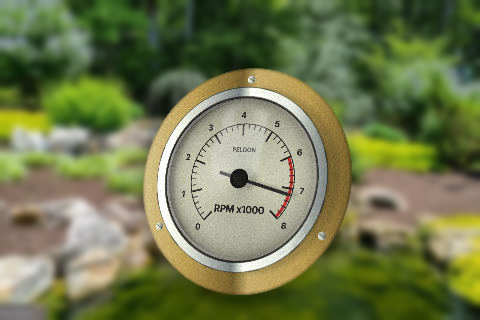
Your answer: 7200 rpm
